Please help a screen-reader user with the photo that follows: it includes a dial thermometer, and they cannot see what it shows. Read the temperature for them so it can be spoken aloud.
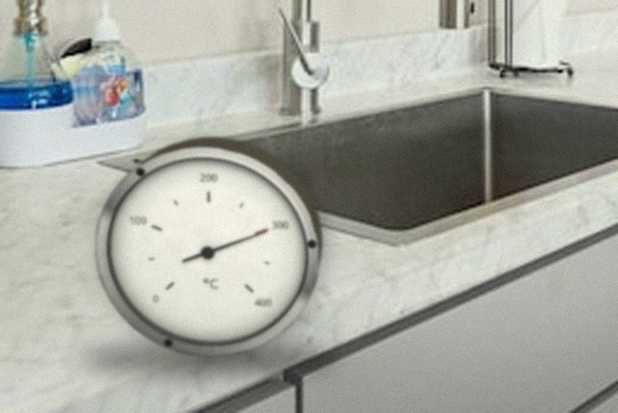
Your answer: 300 °C
